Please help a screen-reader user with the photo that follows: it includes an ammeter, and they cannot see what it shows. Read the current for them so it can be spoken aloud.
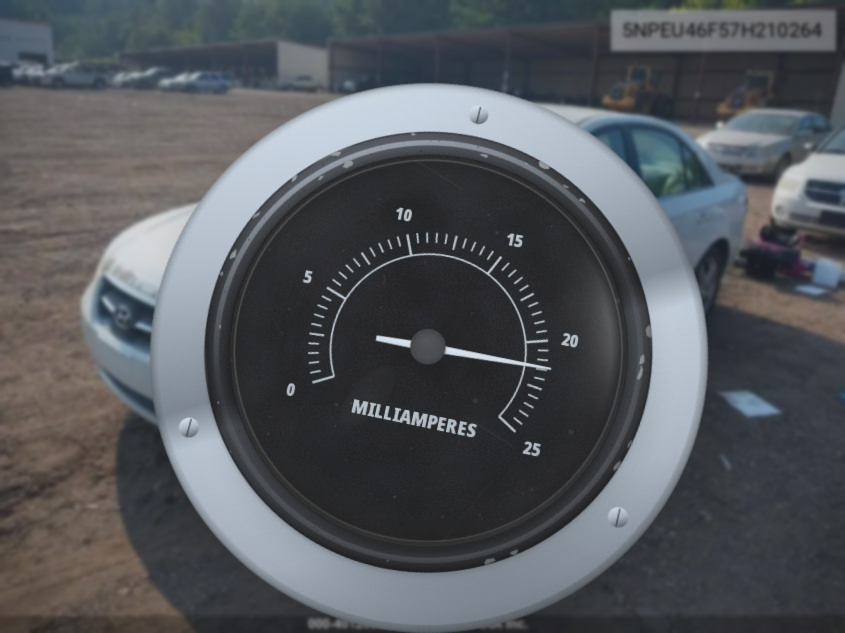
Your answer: 21.5 mA
